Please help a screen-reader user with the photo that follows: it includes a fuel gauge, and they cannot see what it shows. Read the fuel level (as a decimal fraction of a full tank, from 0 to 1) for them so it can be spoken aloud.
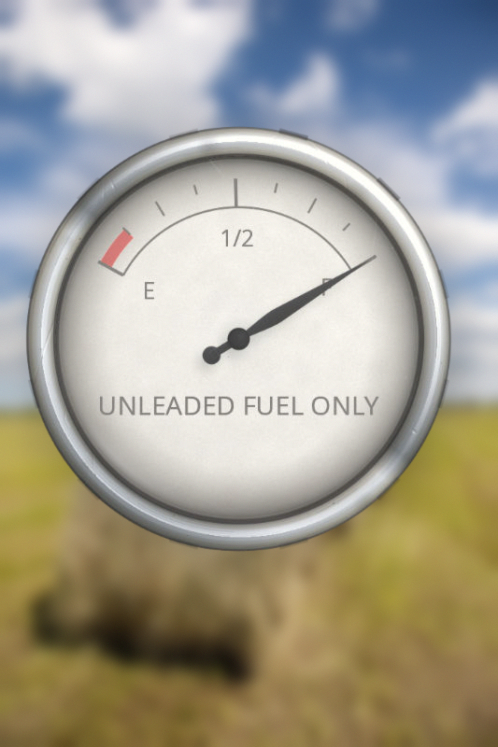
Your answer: 1
